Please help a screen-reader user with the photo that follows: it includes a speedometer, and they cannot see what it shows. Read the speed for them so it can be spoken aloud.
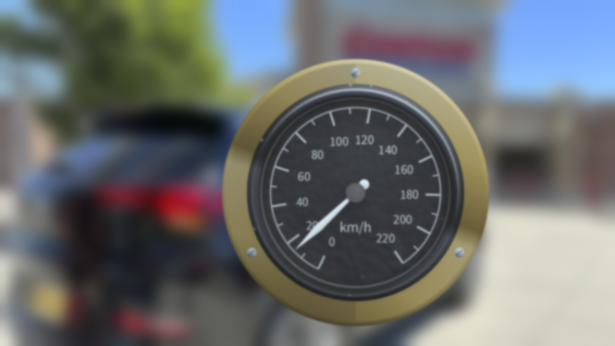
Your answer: 15 km/h
